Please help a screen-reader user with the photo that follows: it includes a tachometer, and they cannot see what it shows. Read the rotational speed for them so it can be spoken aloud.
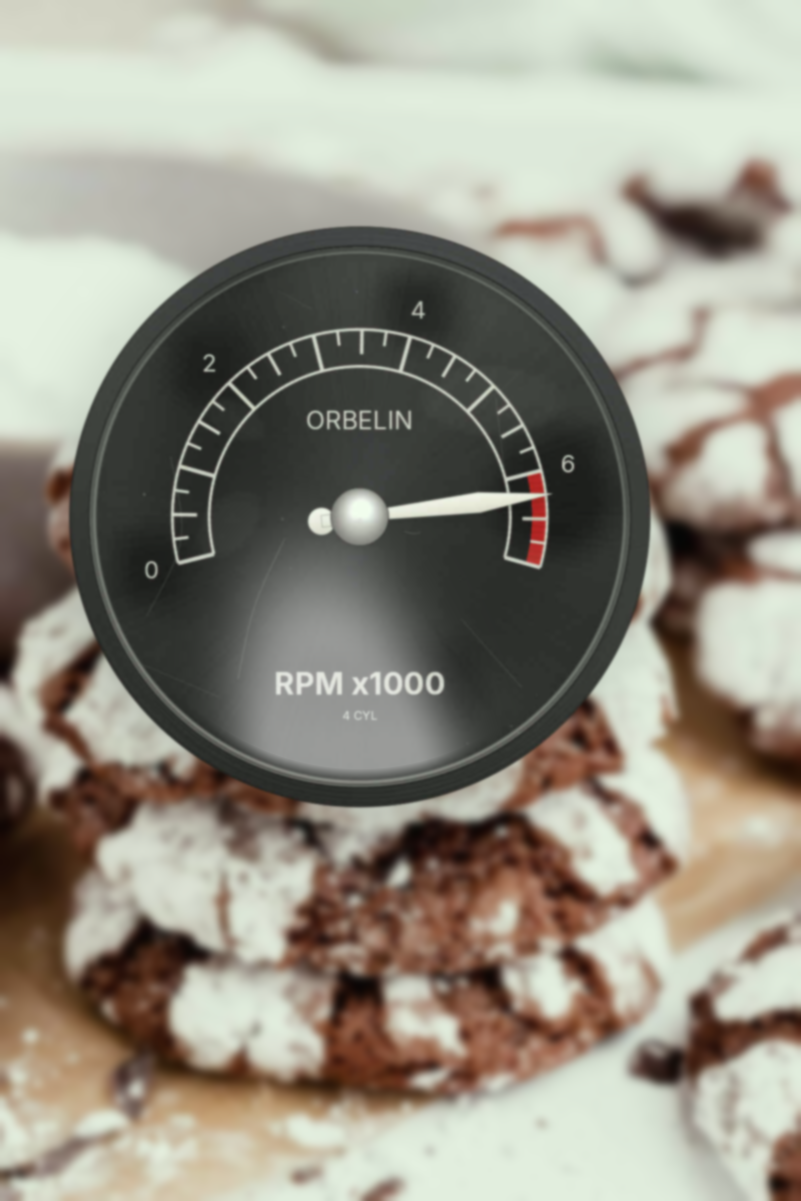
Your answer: 6250 rpm
